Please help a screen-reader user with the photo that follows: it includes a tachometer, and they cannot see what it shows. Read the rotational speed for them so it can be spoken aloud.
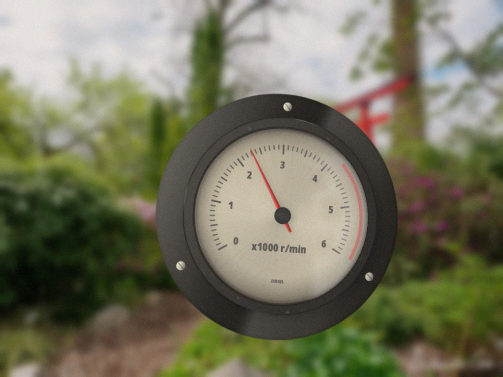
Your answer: 2300 rpm
